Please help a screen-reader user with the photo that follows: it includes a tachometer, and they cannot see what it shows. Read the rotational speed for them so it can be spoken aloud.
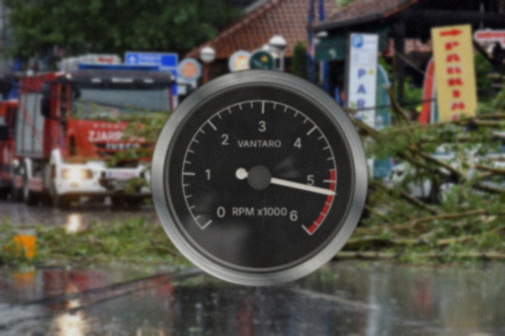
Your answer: 5200 rpm
